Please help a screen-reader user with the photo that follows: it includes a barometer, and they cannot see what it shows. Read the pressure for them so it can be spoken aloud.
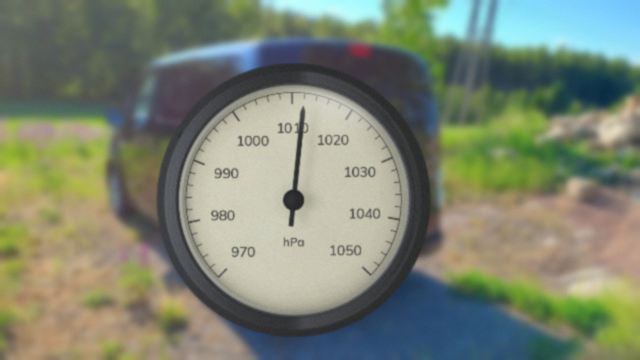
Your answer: 1012 hPa
